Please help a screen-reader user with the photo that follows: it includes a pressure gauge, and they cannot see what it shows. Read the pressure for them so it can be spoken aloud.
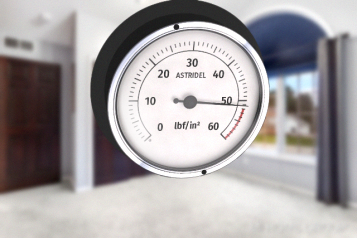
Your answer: 51 psi
